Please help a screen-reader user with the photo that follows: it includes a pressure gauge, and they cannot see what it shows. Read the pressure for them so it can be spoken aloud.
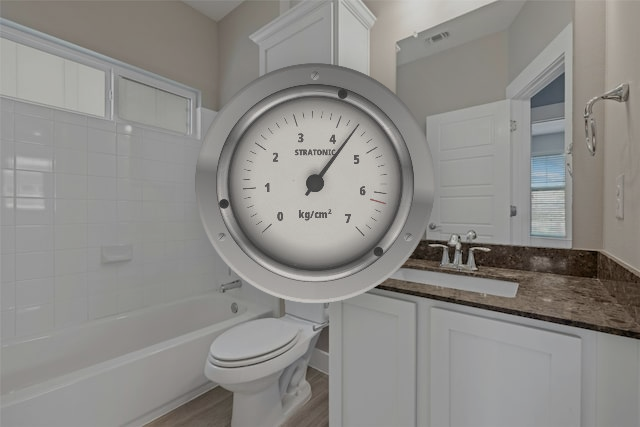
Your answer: 4.4 kg/cm²
